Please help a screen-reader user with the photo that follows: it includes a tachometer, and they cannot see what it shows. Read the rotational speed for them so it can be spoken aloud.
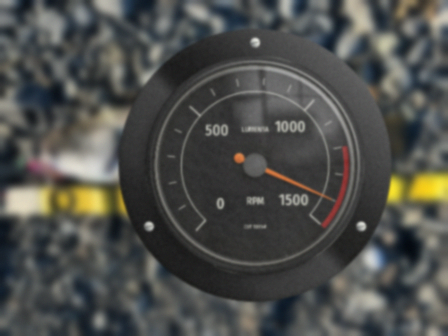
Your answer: 1400 rpm
